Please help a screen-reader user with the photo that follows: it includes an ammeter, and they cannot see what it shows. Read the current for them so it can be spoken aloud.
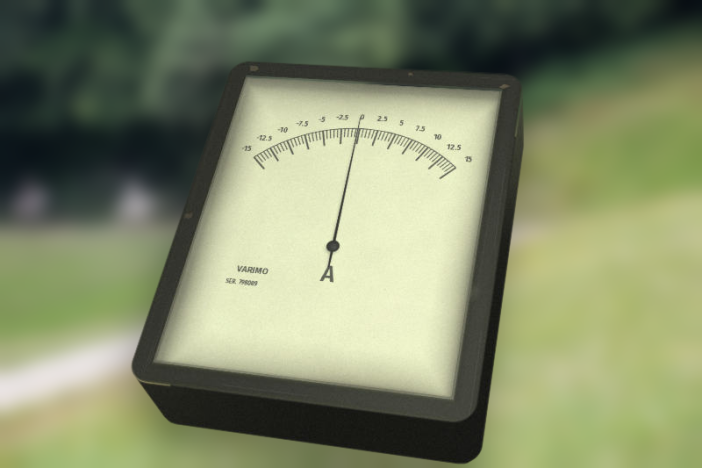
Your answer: 0 A
